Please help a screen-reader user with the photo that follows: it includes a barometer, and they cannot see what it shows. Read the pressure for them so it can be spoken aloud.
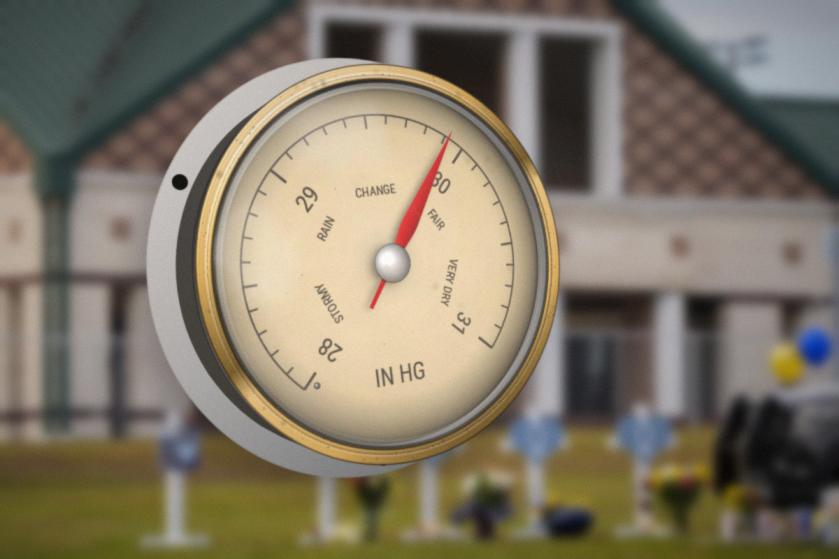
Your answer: 29.9 inHg
